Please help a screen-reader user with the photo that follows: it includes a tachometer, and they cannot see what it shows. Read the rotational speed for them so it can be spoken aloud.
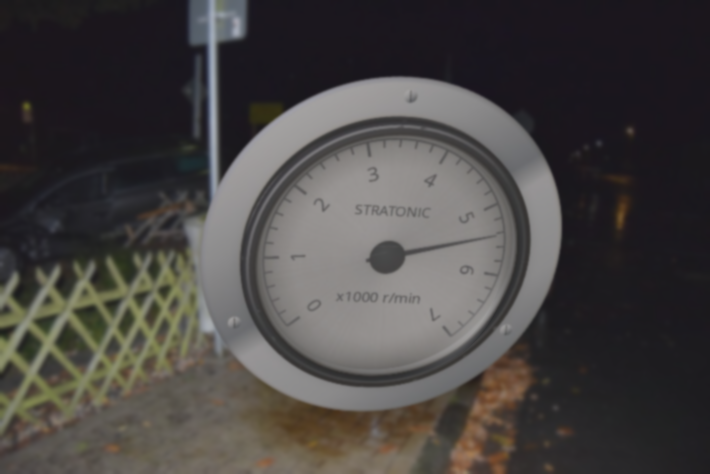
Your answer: 5400 rpm
